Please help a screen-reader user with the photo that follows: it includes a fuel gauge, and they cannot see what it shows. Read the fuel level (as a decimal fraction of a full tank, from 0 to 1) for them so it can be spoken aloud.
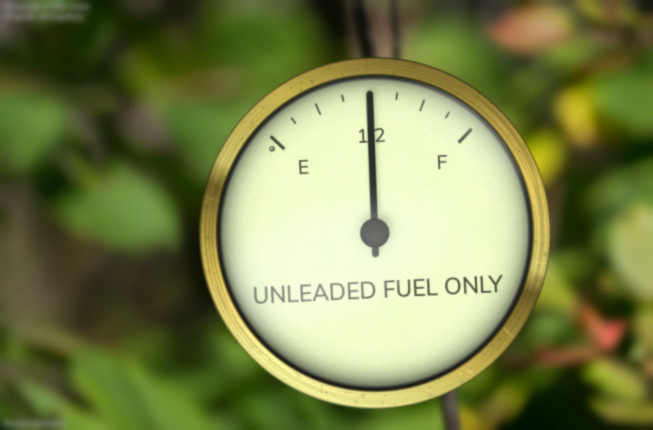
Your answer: 0.5
